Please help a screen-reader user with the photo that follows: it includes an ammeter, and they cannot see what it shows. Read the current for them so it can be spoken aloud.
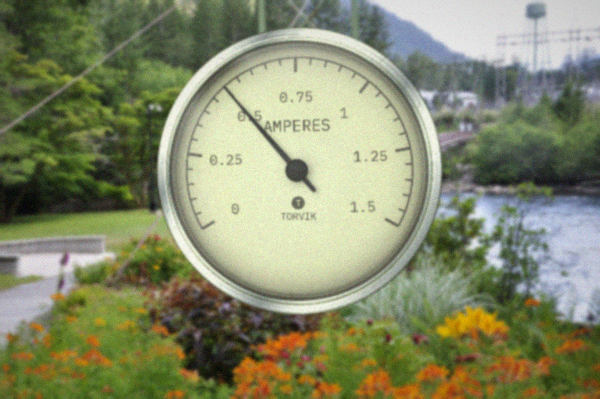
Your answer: 0.5 A
